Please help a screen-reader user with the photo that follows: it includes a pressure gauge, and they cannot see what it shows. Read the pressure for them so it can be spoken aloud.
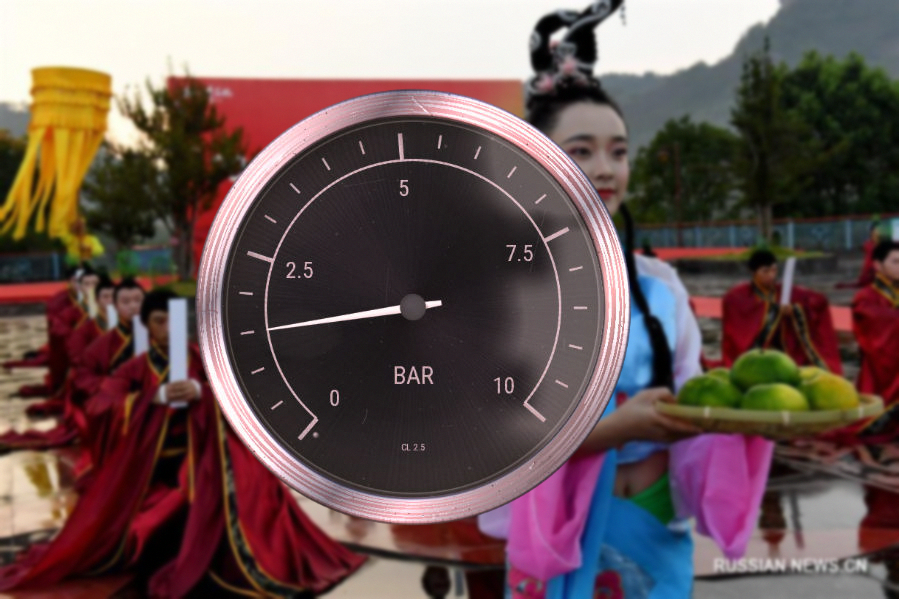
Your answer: 1.5 bar
